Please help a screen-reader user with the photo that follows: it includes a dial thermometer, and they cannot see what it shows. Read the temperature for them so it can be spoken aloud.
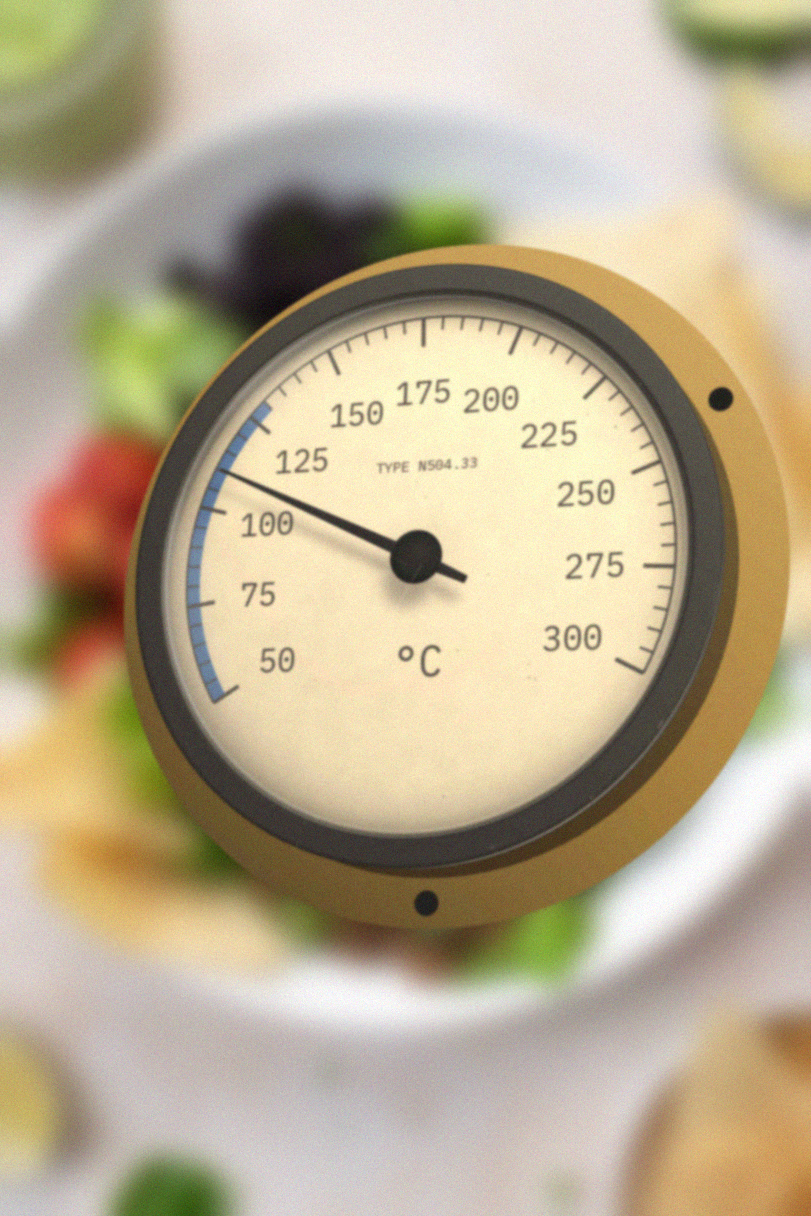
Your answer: 110 °C
